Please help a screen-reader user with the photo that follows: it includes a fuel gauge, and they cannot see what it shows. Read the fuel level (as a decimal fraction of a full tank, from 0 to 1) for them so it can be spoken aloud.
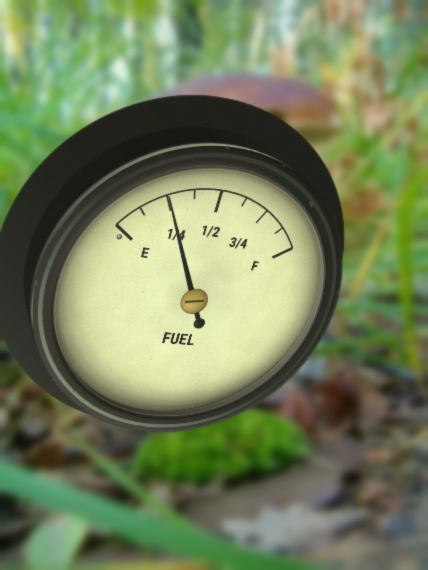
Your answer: 0.25
